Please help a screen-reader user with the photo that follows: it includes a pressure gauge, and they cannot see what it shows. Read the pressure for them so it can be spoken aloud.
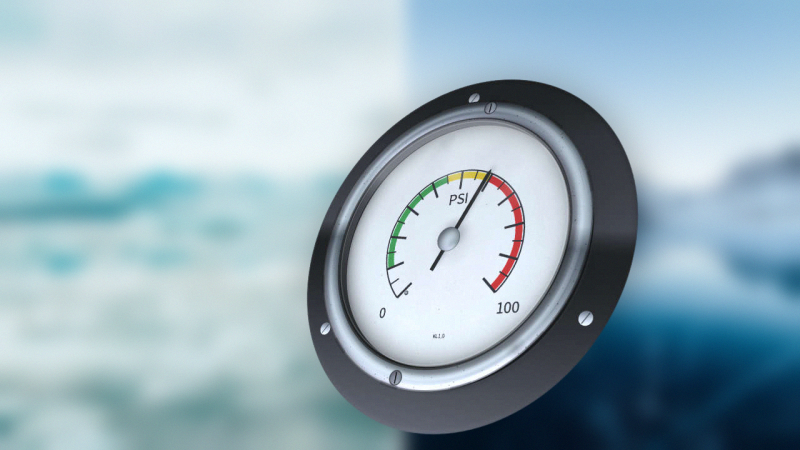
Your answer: 60 psi
